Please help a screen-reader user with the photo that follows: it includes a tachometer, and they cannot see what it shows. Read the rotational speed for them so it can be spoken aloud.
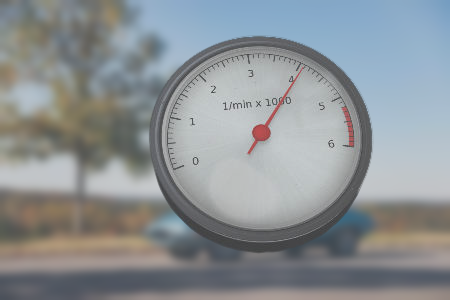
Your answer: 4100 rpm
